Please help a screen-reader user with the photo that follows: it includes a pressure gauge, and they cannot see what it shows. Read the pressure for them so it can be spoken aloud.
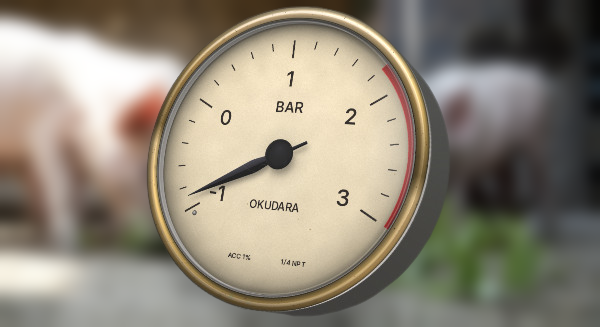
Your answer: -0.9 bar
